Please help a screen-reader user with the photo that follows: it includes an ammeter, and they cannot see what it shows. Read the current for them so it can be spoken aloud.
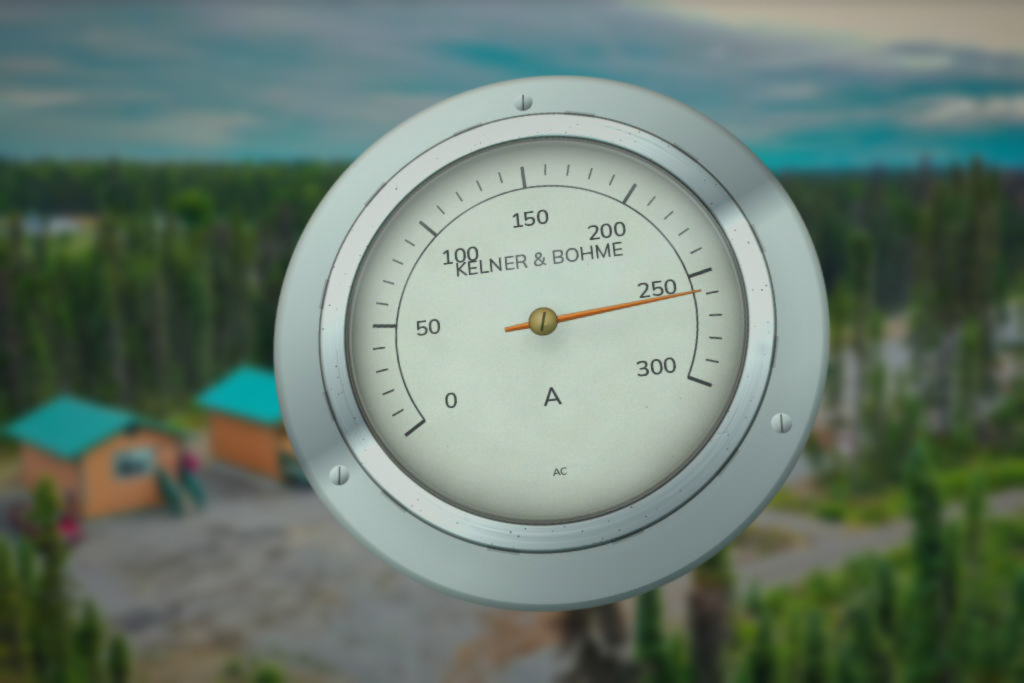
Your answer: 260 A
